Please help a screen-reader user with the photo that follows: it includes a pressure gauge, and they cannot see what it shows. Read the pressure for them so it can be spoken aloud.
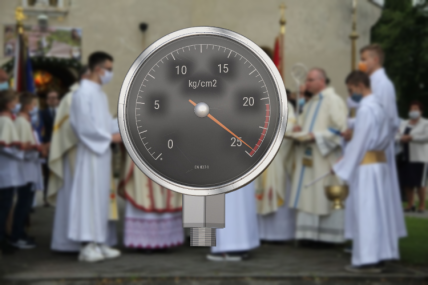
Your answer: 24.5 kg/cm²
